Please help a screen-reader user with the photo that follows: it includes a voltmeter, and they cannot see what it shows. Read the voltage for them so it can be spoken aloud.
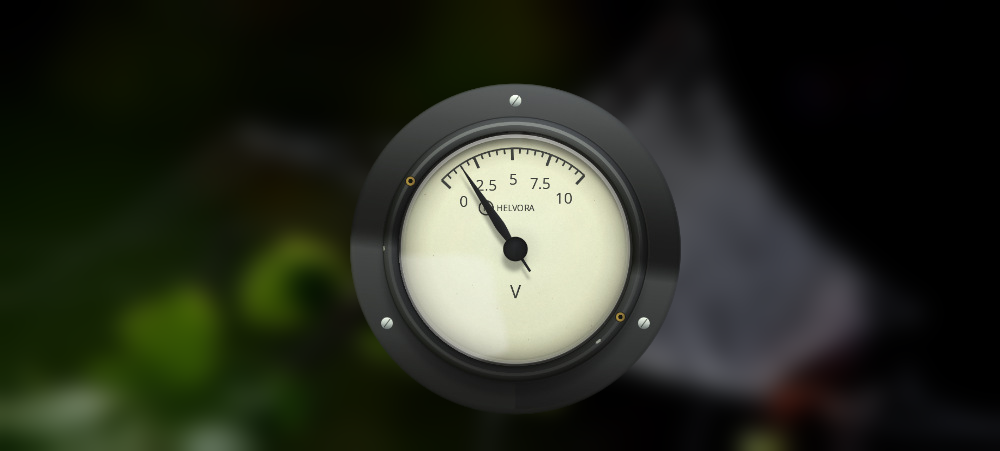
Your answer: 1.5 V
